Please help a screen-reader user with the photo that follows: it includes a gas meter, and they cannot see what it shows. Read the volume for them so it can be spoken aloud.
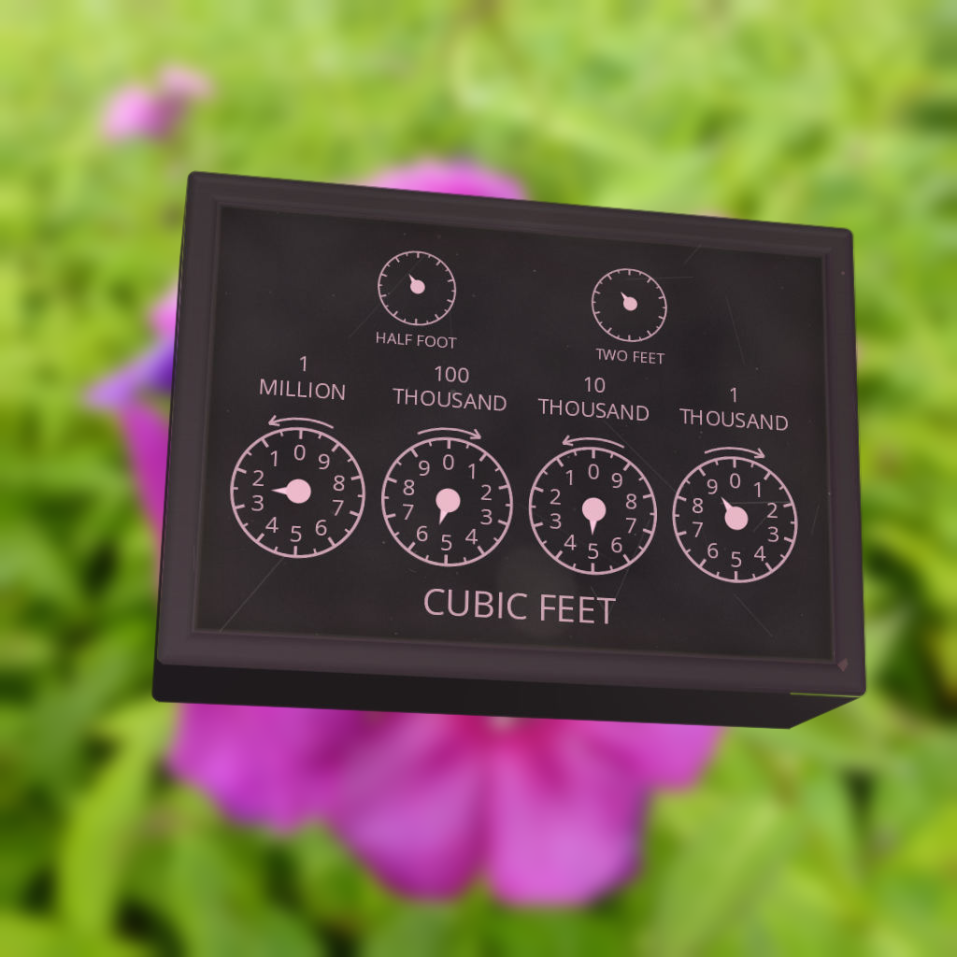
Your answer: 254900 ft³
